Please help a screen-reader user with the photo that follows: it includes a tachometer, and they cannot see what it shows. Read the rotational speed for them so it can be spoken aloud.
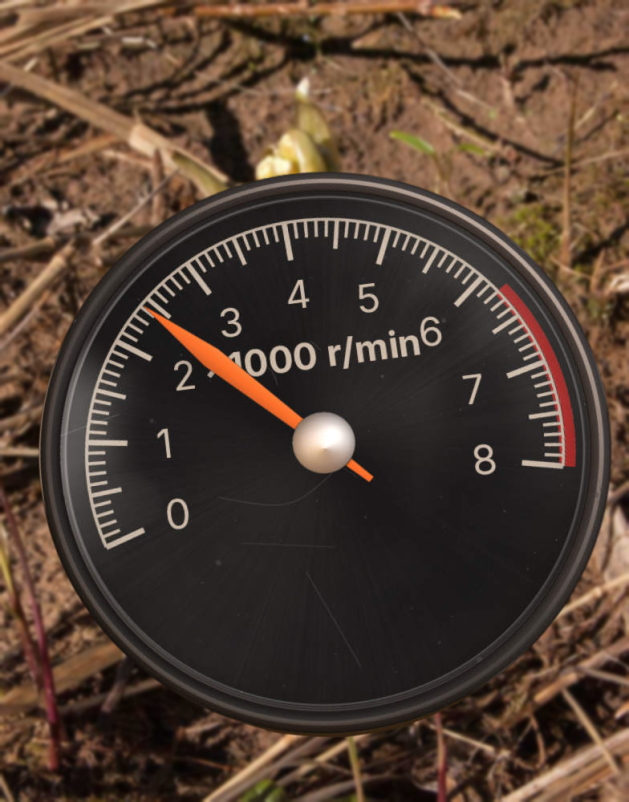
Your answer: 2400 rpm
